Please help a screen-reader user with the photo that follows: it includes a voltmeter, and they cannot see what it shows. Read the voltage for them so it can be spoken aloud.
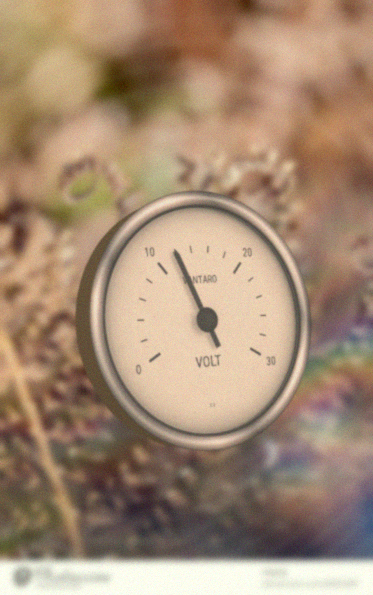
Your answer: 12 V
